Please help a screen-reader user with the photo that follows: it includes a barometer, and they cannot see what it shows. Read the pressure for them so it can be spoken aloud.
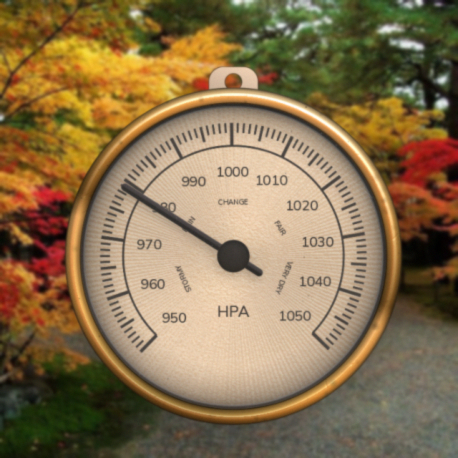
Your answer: 979 hPa
